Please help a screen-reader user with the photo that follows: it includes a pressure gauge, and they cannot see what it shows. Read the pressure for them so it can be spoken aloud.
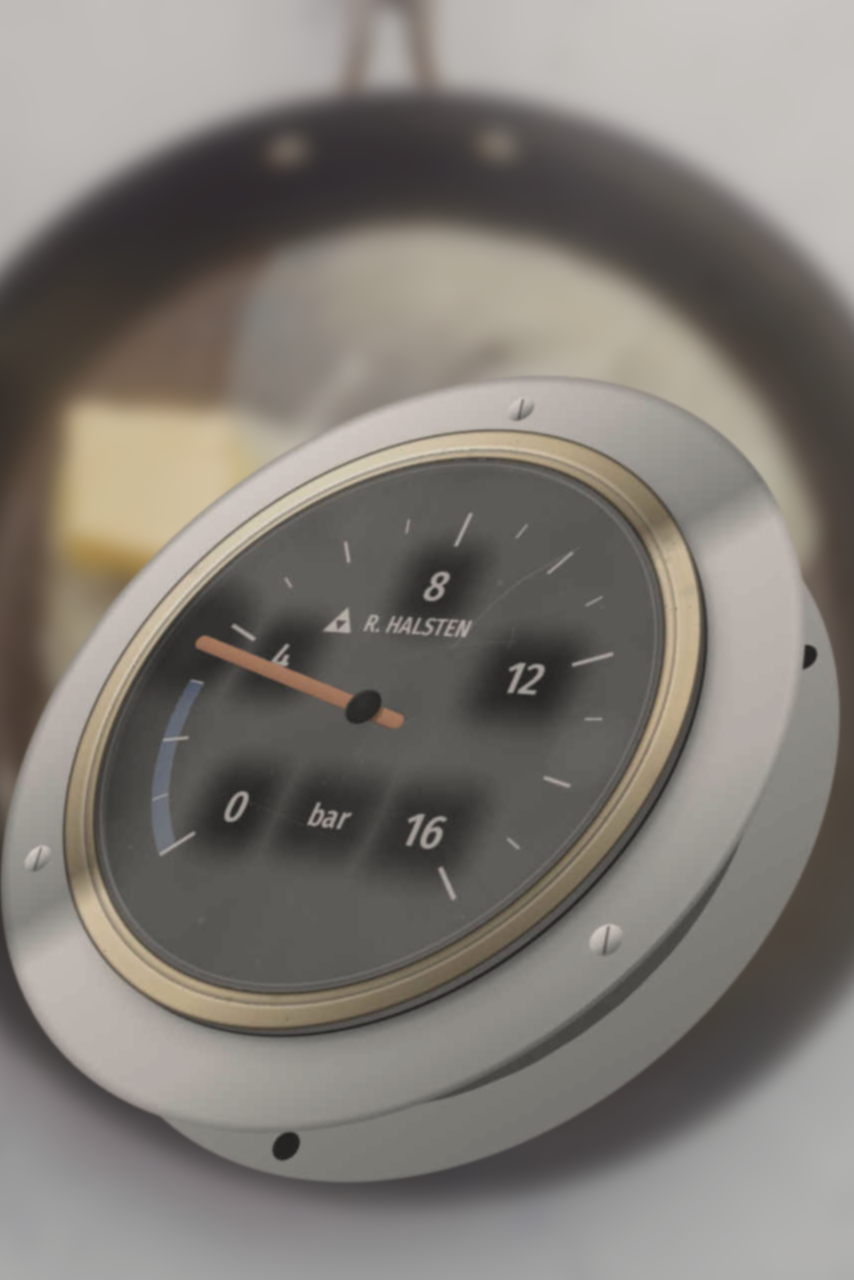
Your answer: 3.5 bar
